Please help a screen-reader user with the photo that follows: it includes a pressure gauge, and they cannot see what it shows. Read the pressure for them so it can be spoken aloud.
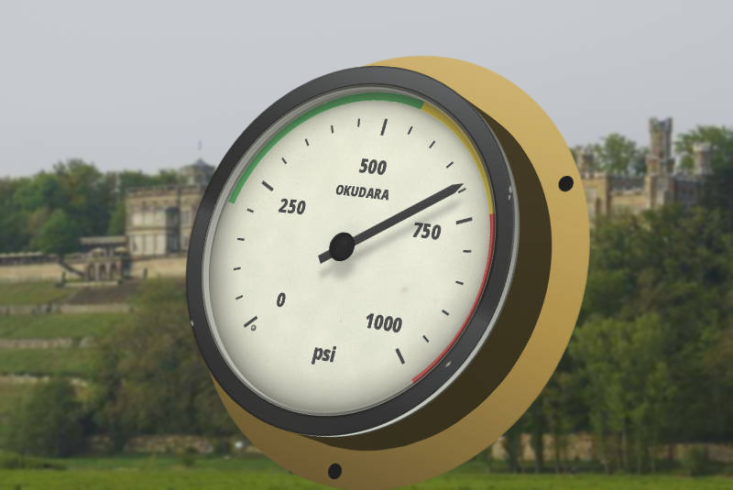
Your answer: 700 psi
